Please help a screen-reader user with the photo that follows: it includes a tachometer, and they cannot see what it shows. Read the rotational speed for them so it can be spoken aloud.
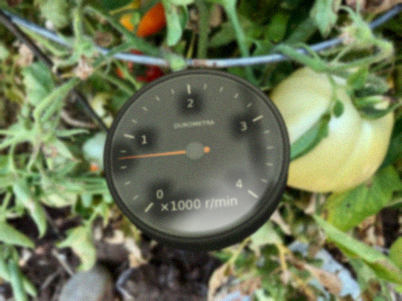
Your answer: 700 rpm
